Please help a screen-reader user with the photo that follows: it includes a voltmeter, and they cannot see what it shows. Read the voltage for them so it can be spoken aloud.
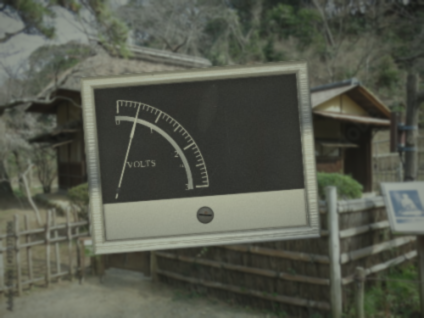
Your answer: 0.5 V
